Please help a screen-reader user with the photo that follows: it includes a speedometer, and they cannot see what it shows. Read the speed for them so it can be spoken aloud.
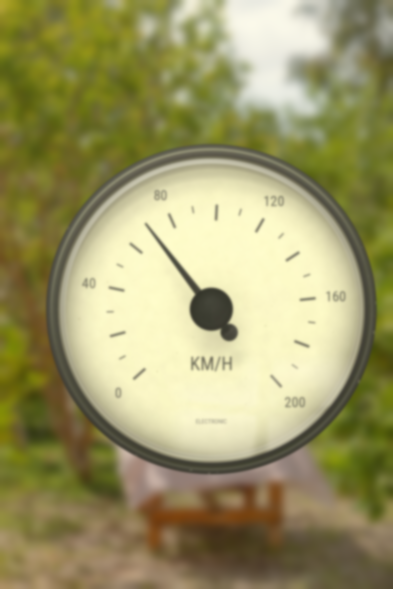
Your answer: 70 km/h
